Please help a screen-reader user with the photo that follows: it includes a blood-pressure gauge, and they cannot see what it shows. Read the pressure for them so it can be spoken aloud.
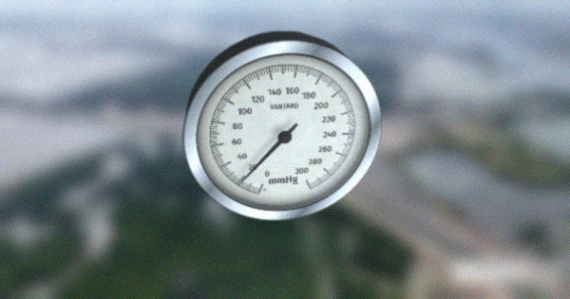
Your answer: 20 mmHg
